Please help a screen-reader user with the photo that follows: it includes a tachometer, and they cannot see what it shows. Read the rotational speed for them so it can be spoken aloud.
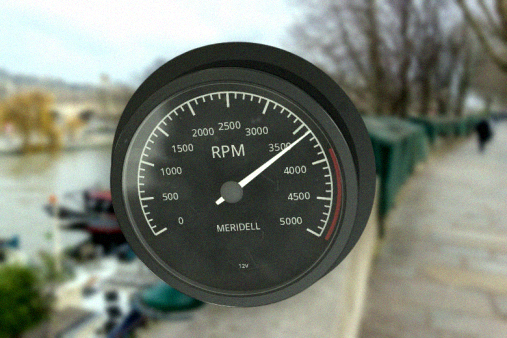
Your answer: 3600 rpm
